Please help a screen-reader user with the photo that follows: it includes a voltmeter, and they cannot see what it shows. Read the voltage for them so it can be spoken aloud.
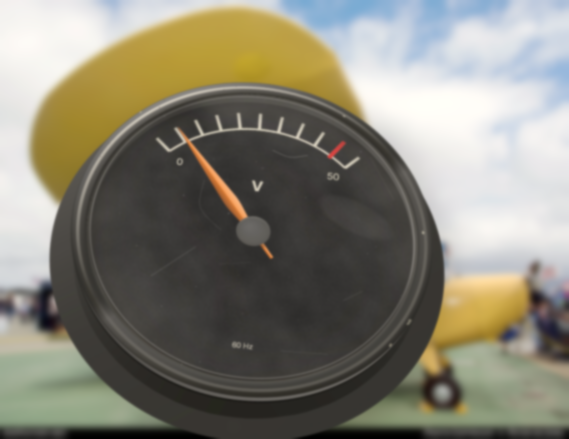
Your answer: 5 V
